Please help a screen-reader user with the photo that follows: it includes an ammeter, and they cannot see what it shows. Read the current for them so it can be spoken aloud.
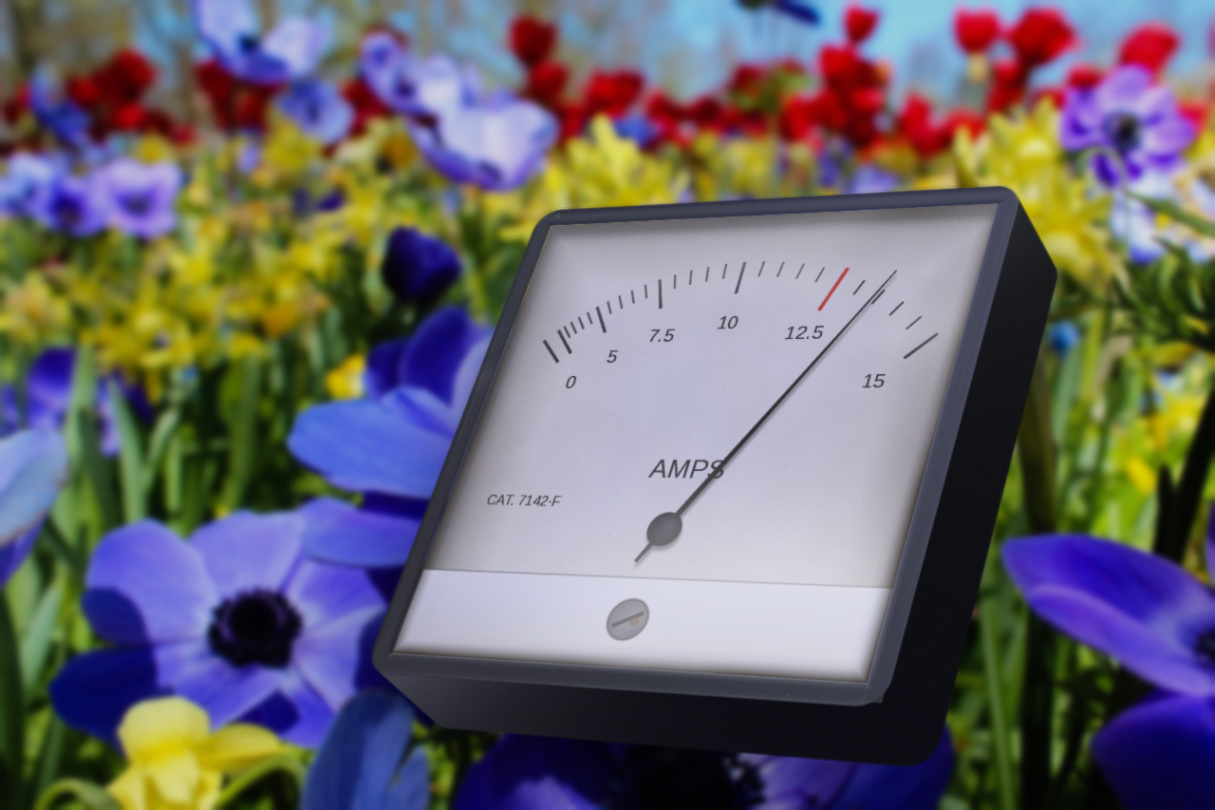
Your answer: 13.5 A
